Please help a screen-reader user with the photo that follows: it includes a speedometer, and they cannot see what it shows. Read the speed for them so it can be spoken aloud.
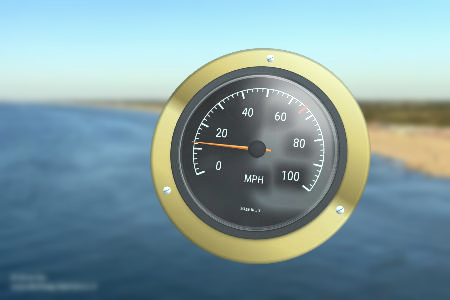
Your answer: 12 mph
